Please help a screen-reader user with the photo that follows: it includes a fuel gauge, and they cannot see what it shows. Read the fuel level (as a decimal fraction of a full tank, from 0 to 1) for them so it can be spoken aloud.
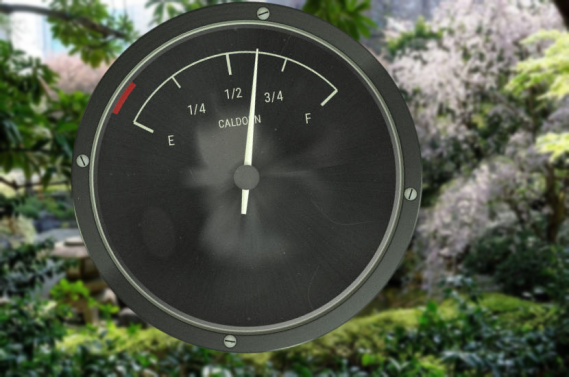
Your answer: 0.625
